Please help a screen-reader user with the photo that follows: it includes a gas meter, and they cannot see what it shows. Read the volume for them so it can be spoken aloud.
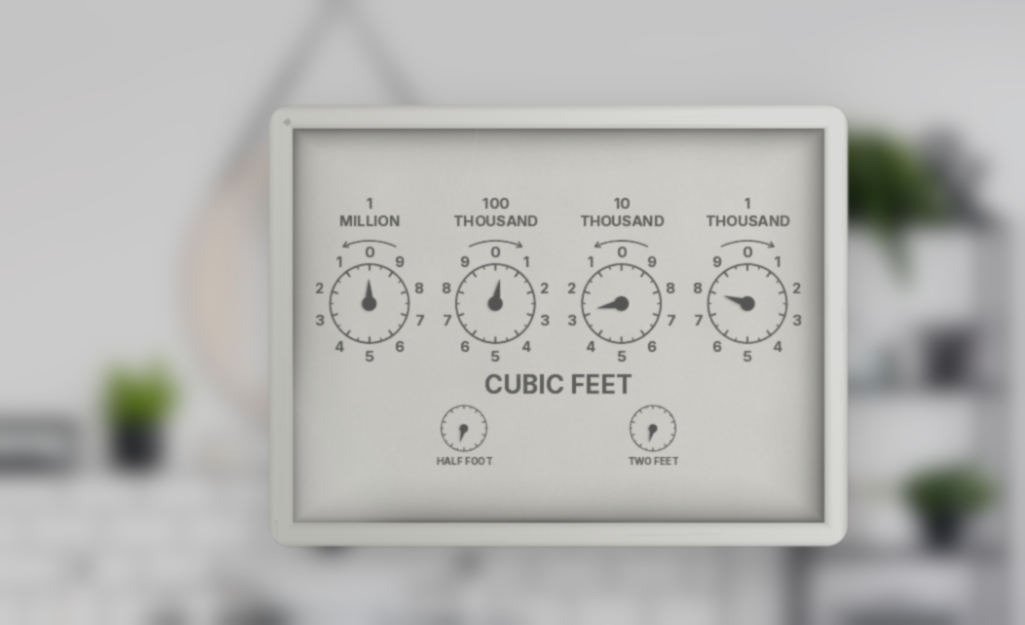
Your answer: 2800 ft³
